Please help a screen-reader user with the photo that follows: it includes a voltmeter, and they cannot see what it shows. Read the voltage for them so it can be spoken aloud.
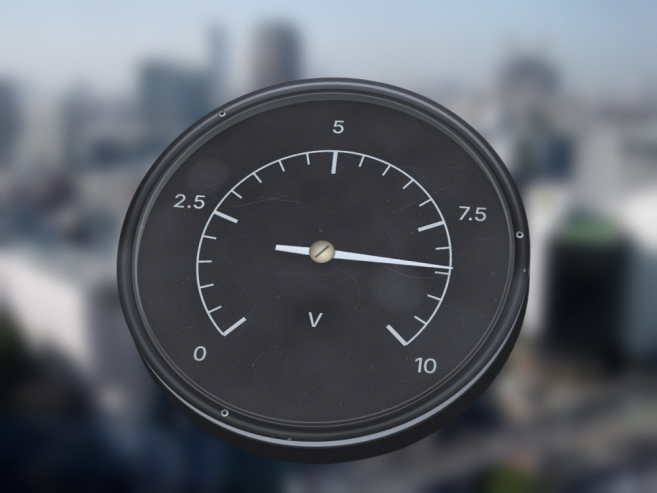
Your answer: 8.5 V
